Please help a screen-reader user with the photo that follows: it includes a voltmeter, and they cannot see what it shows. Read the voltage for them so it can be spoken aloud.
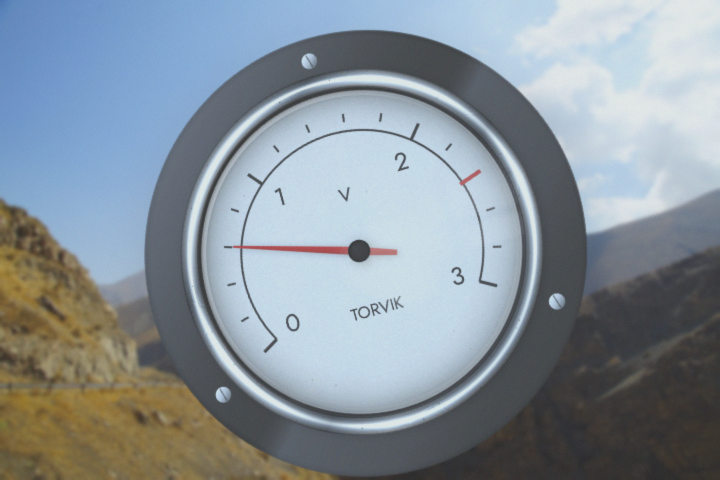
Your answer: 0.6 V
